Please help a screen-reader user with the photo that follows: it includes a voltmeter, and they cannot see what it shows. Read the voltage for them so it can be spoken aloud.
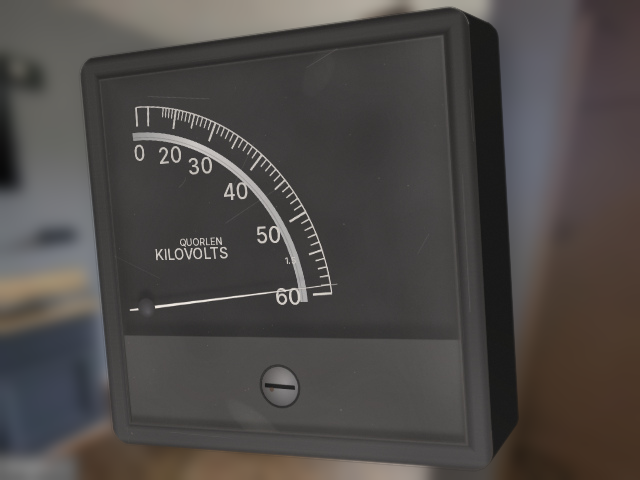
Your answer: 59 kV
